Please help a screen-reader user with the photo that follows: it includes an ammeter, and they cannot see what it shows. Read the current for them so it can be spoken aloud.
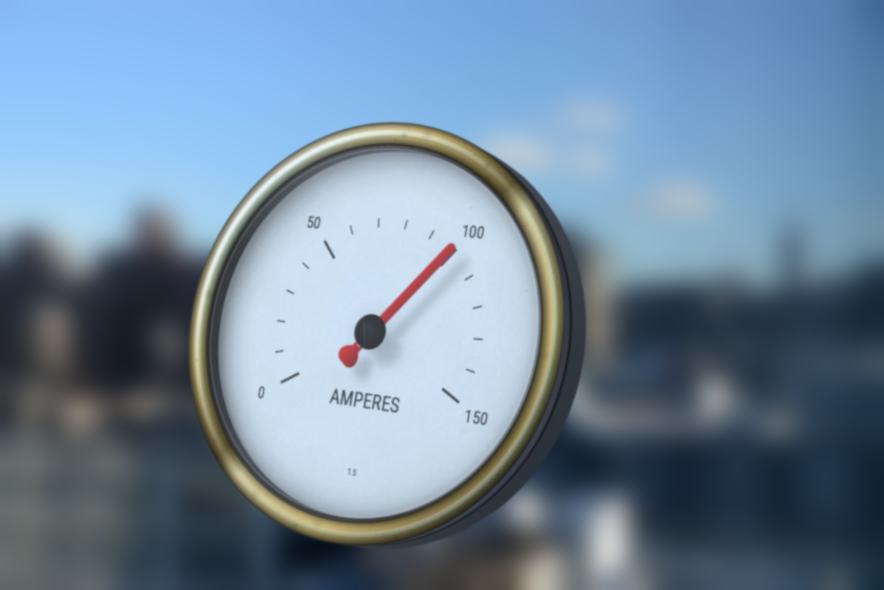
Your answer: 100 A
